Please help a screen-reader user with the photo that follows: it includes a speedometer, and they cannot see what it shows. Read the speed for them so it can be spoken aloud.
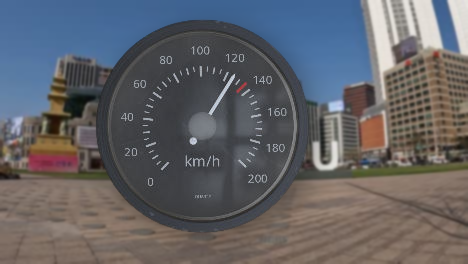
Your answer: 125 km/h
